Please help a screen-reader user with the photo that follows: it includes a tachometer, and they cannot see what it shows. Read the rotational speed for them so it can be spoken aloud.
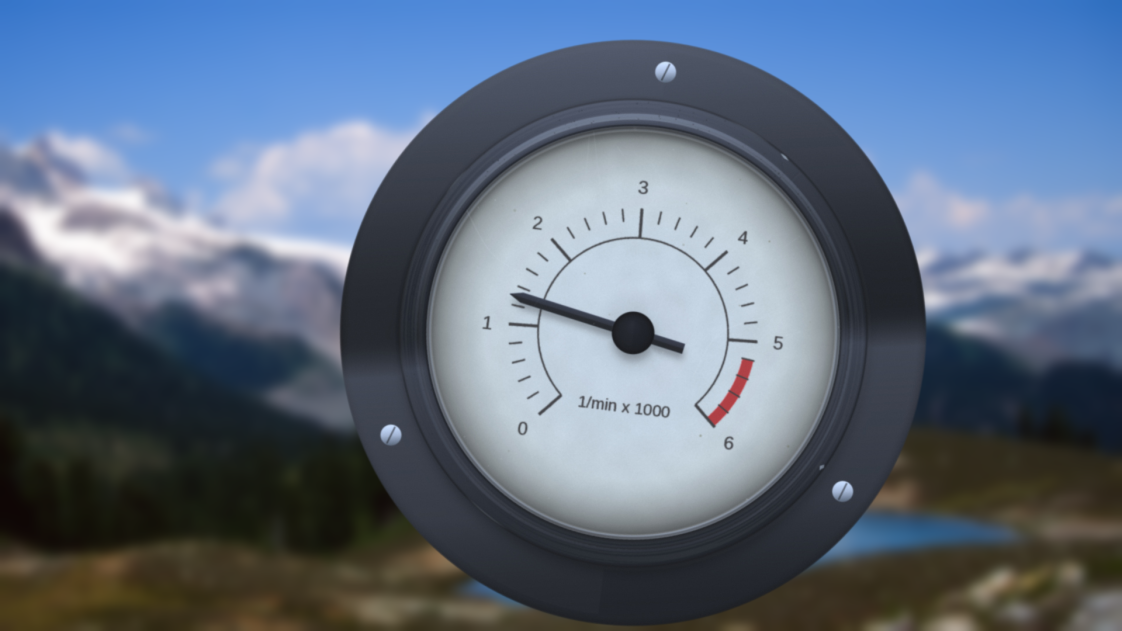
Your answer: 1300 rpm
